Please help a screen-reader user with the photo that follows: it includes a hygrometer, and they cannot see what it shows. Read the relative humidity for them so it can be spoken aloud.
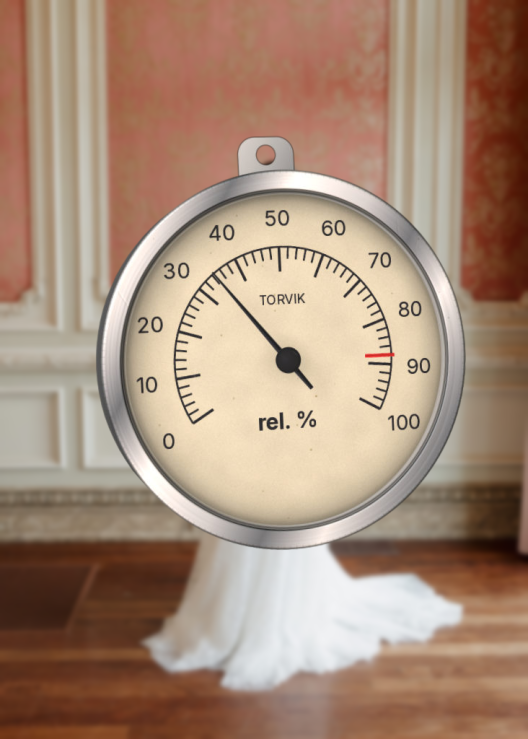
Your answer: 34 %
